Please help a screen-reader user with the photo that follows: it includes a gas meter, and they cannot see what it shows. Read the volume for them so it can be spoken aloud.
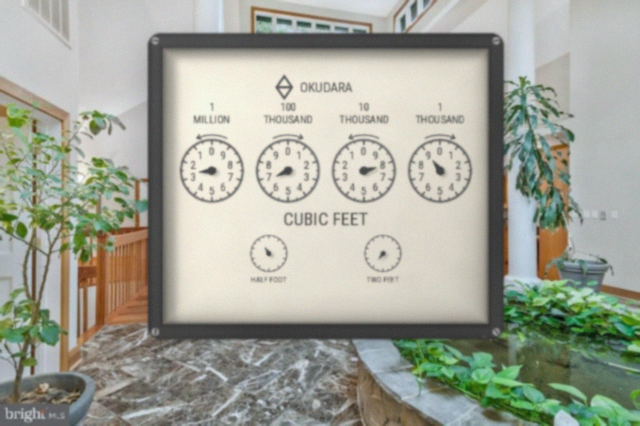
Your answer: 267900 ft³
